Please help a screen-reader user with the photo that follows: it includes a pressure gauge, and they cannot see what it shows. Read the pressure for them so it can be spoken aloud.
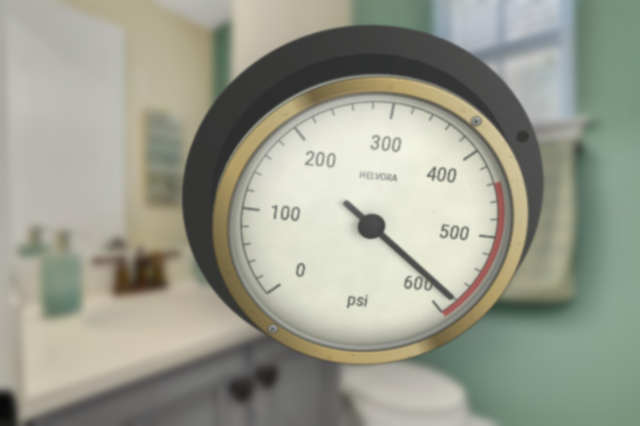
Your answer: 580 psi
